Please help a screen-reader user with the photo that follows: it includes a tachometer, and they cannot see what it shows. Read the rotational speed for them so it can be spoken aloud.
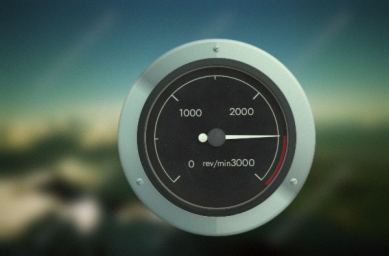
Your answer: 2500 rpm
